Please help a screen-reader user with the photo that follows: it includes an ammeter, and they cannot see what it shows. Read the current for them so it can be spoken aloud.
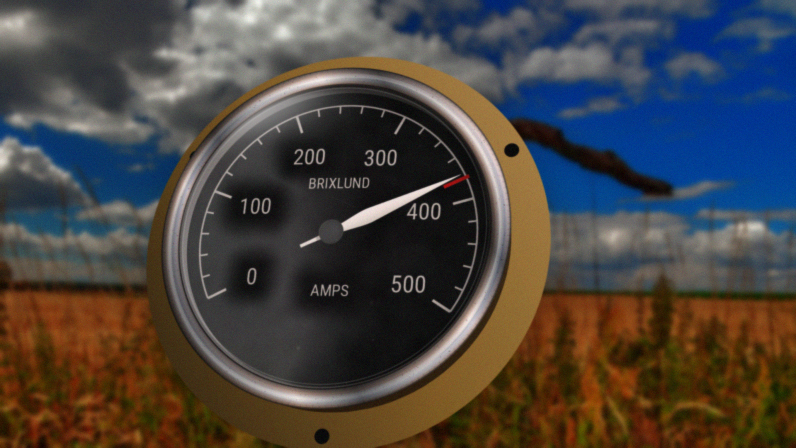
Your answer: 380 A
